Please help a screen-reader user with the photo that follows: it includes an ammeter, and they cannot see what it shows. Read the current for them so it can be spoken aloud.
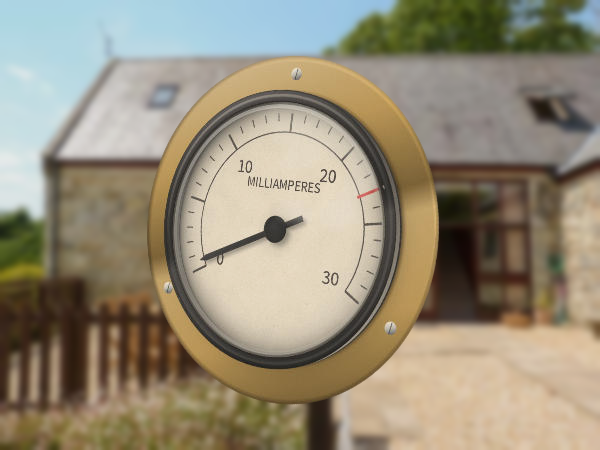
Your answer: 0.5 mA
